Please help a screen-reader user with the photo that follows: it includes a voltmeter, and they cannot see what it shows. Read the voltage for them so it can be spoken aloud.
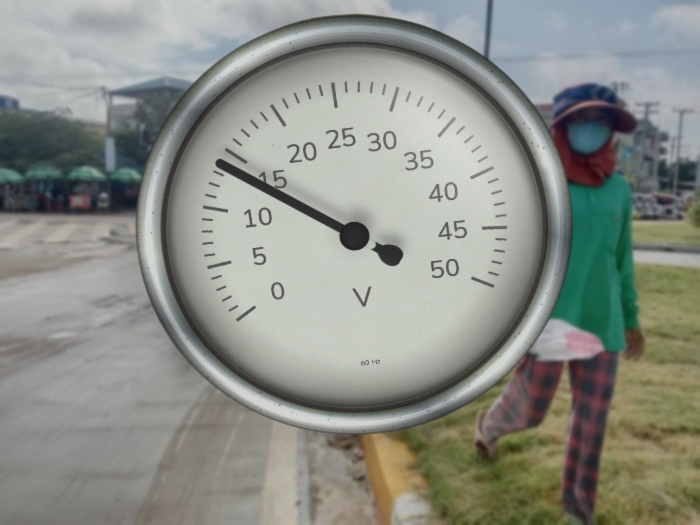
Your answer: 14 V
